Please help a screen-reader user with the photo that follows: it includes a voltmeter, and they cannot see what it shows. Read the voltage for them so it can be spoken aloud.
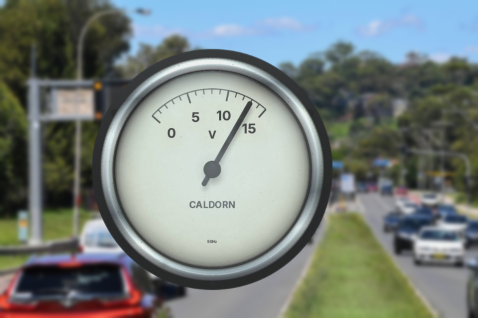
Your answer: 13 V
